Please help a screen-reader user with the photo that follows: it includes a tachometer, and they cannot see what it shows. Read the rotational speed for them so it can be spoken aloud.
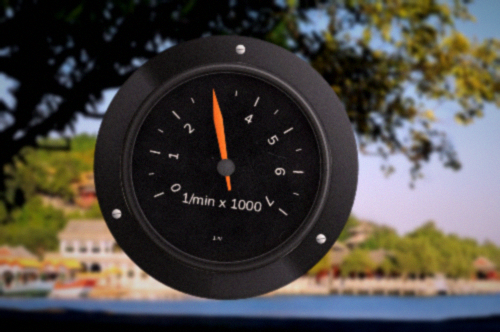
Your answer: 3000 rpm
